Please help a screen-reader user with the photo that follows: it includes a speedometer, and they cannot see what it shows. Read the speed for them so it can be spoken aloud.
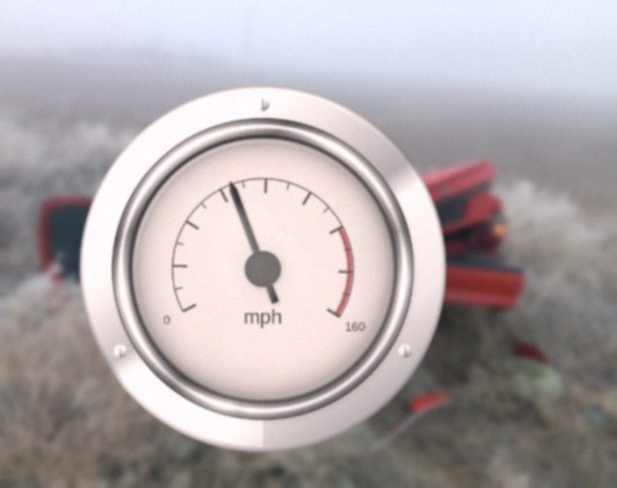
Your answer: 65 mph
